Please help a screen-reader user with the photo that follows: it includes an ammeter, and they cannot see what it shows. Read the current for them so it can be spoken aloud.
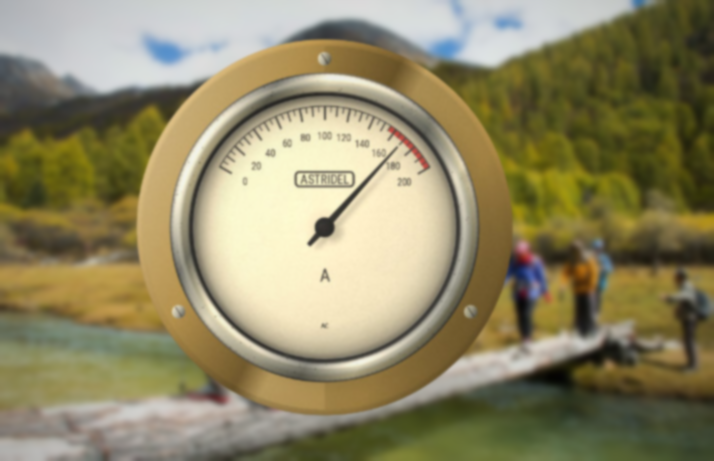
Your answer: 170 A
